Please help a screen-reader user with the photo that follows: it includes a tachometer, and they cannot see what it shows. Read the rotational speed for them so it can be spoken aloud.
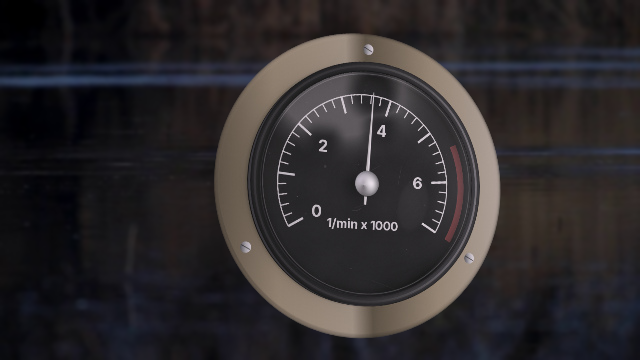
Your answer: 3600 rpm
